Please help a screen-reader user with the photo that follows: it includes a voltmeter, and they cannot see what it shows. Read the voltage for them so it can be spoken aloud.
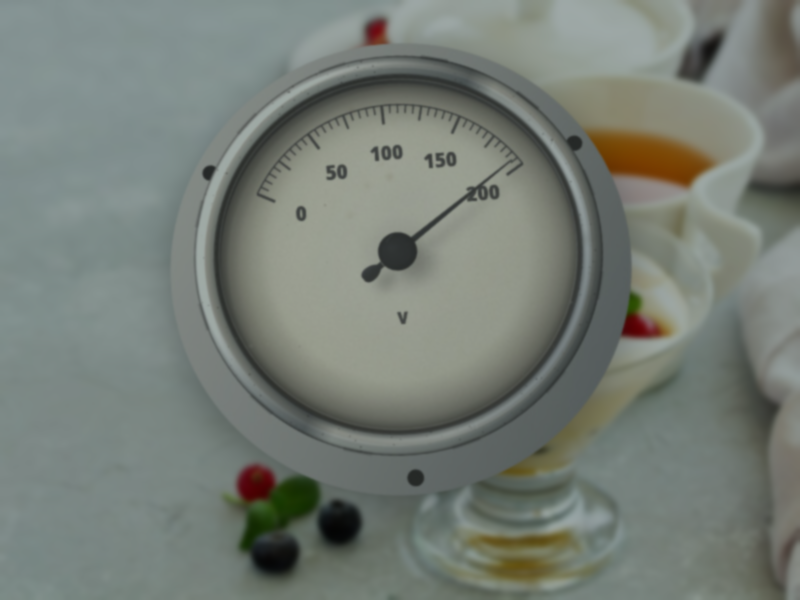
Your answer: 195 V
